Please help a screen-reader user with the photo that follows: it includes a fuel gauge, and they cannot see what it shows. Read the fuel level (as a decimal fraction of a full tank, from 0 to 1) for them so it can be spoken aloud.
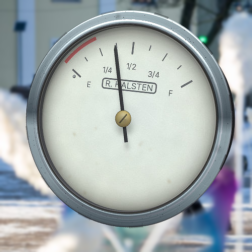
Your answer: 0.375
